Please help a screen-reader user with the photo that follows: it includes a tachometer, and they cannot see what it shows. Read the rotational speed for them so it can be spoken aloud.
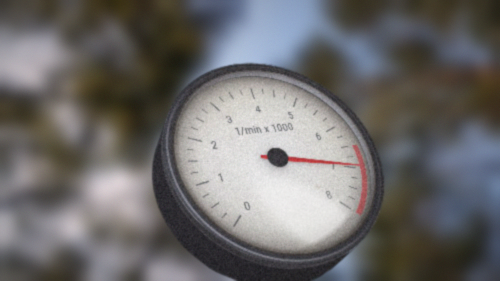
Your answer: 7000 rpm
